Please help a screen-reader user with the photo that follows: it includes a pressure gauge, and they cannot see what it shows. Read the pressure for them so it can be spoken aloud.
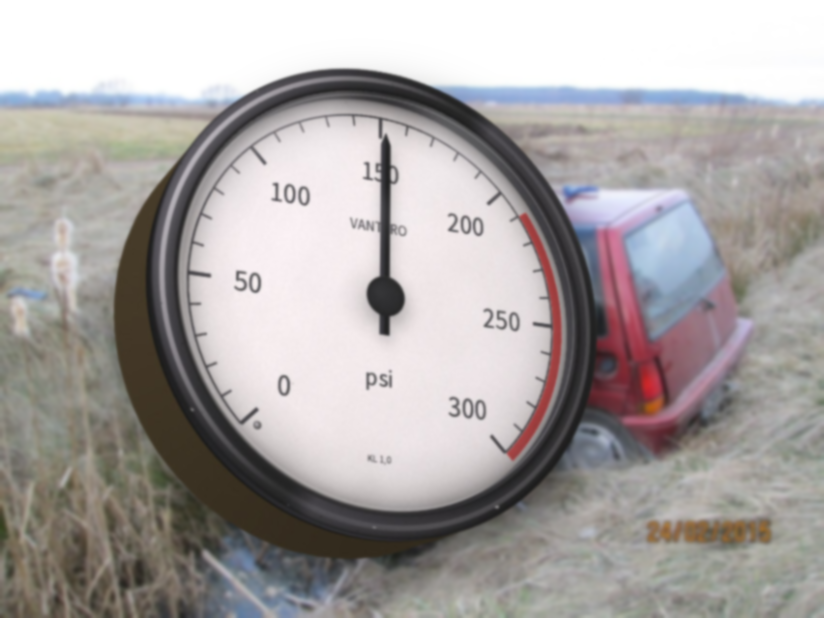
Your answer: 150 psi
